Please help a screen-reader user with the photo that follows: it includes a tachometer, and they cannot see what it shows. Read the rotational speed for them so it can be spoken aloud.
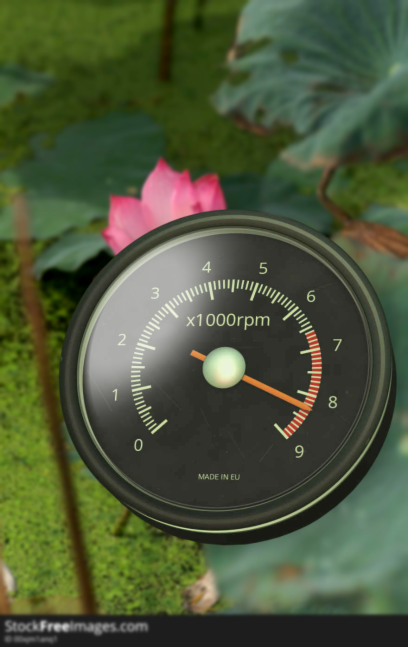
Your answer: 8300 rpm
